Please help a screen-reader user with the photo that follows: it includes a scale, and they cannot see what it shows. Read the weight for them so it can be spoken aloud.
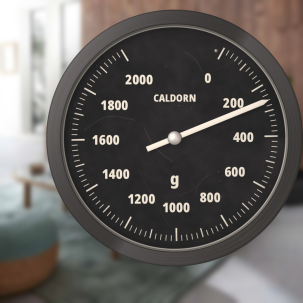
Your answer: 260 g
